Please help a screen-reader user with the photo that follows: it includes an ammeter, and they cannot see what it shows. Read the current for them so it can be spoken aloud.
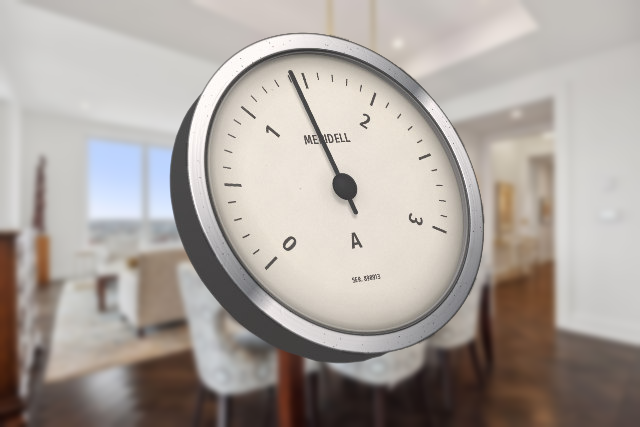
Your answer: 1.4 A
